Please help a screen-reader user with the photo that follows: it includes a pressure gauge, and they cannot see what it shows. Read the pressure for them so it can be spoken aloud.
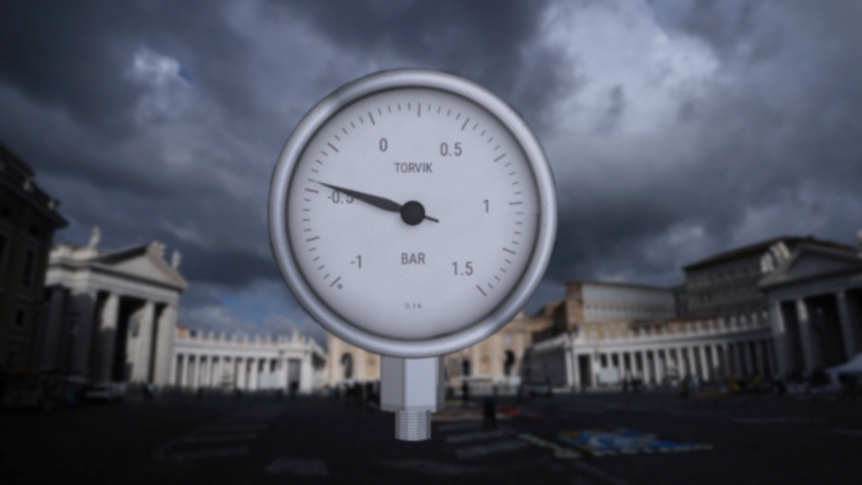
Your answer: -0.45 bar
